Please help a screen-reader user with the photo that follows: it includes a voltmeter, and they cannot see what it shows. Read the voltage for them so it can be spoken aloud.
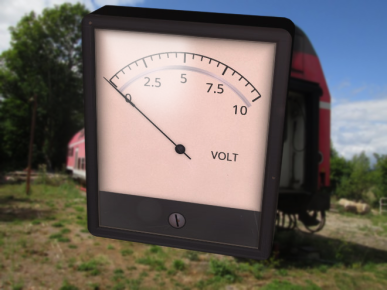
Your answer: 0 V
